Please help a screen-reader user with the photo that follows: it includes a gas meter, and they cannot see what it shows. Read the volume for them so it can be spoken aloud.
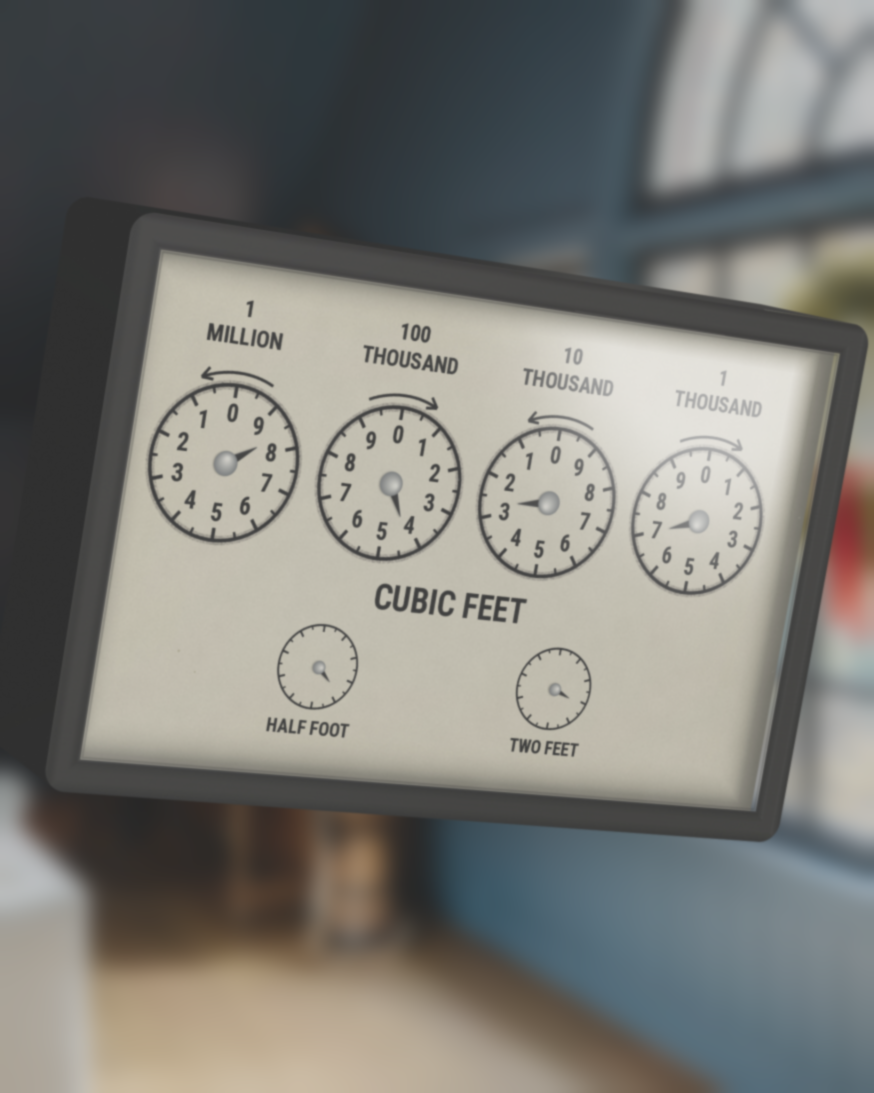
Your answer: 842700 ft³
